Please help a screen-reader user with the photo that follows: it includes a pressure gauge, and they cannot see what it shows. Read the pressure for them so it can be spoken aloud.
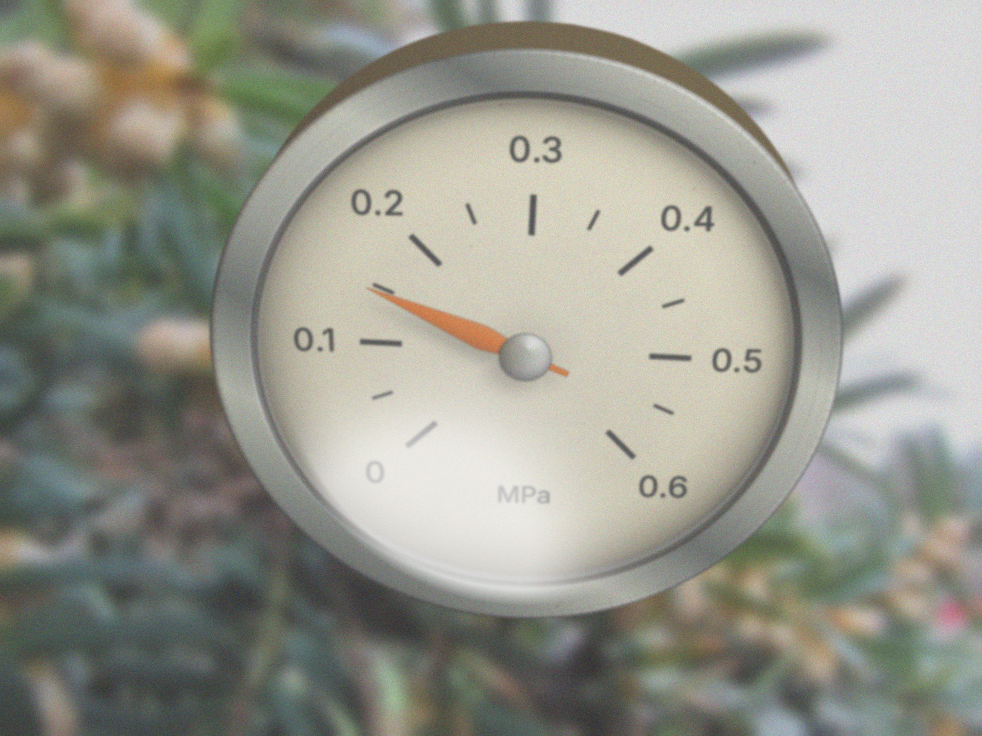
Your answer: 0.15 MPa
